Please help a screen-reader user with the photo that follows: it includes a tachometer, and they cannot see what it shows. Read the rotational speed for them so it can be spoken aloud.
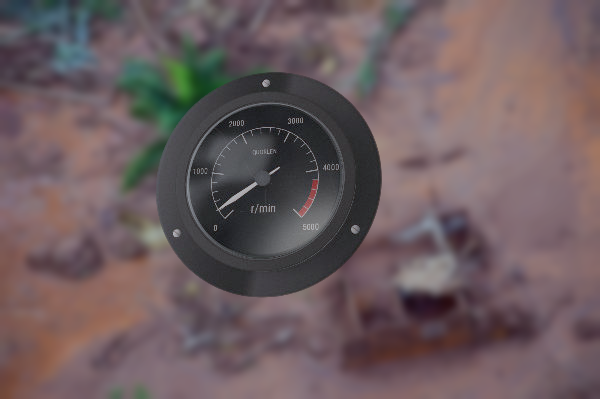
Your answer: 200 rpm
